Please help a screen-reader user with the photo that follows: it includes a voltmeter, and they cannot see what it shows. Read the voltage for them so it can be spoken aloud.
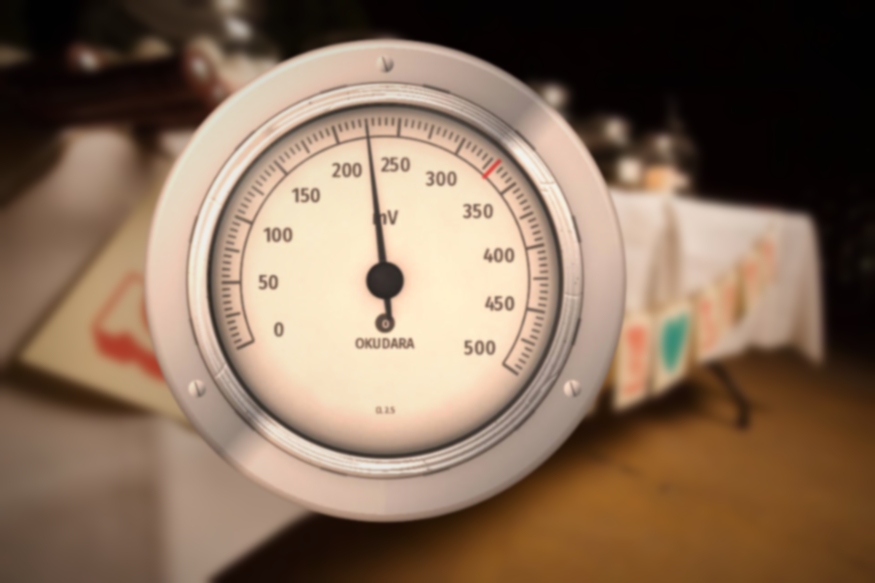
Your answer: 225 mV
